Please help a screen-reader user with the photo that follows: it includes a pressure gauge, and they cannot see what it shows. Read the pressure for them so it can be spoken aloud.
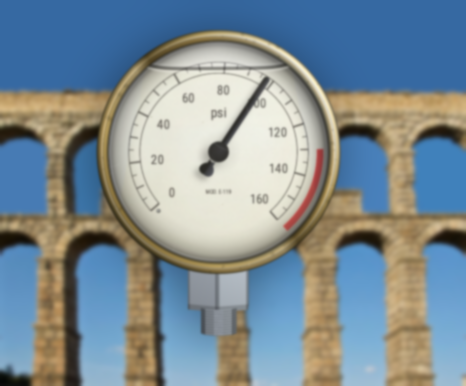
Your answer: 97.5 psi
